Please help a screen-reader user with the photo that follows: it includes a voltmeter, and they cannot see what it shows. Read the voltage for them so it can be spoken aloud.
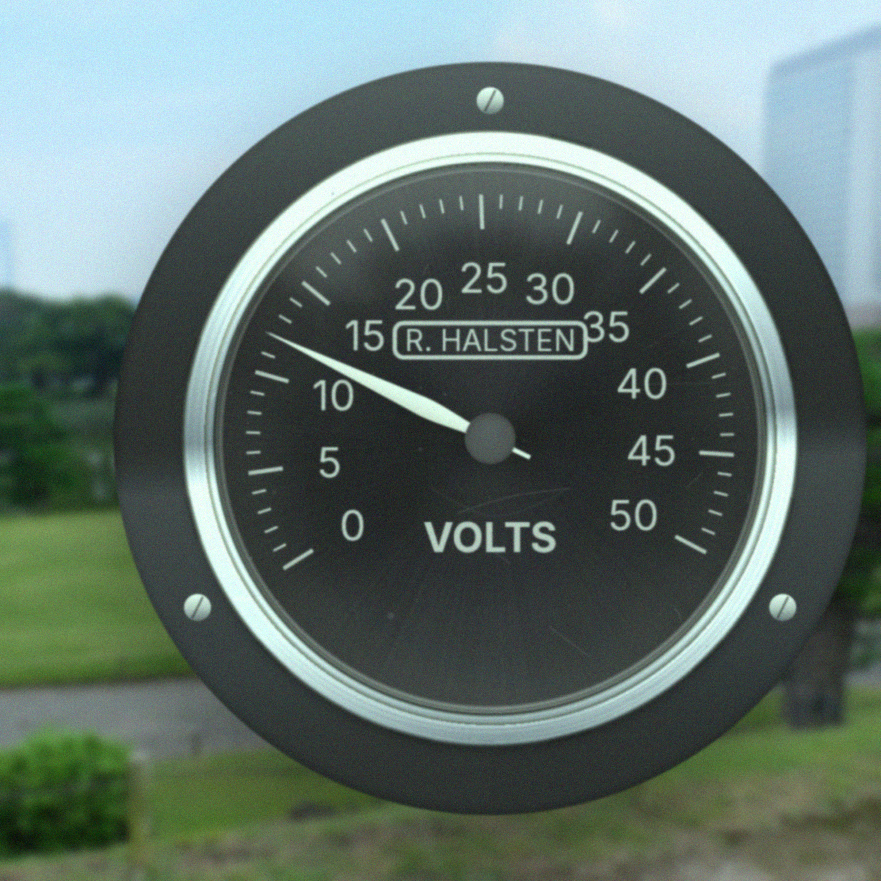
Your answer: 12 V
